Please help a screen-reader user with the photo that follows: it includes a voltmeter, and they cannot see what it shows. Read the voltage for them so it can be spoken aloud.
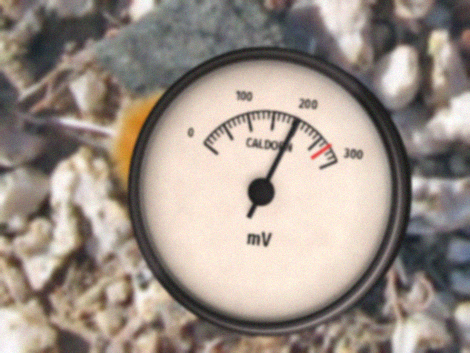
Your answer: 200 mV
